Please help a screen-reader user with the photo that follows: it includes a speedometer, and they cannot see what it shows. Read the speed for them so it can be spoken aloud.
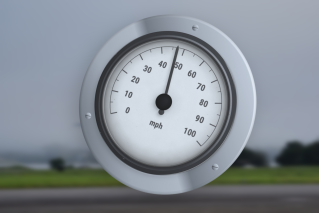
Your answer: 47.5 mph
